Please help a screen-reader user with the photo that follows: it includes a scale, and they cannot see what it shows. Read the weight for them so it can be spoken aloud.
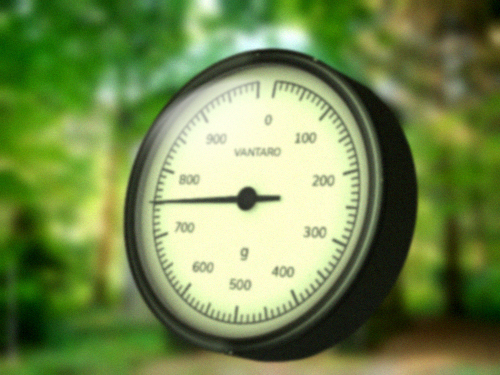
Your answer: 750 g
